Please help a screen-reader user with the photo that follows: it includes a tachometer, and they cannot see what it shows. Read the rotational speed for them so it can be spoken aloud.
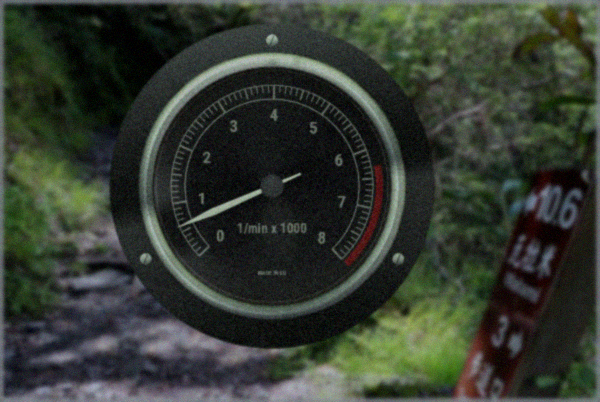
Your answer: 600 rpm
